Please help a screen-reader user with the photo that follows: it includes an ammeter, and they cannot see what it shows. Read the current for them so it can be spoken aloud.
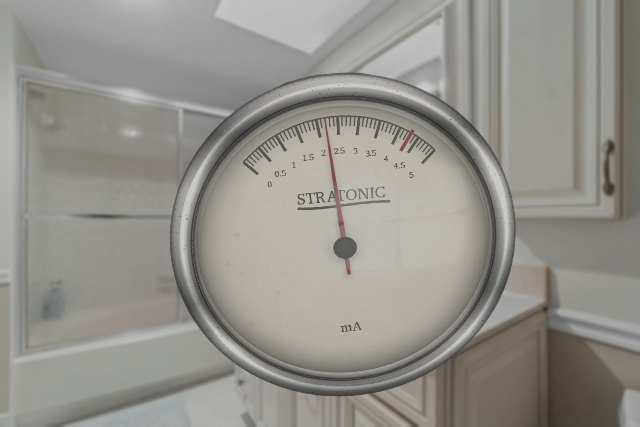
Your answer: 2.2 mA
